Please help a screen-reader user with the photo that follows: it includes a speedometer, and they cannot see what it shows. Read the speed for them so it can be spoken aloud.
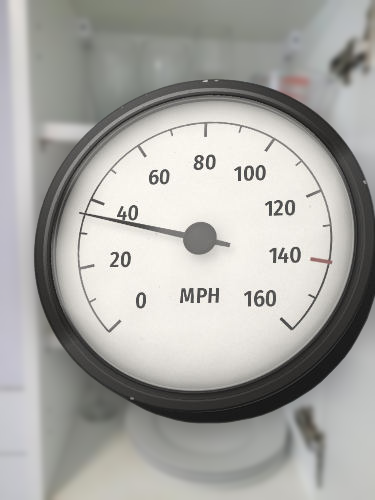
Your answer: 35 mph
